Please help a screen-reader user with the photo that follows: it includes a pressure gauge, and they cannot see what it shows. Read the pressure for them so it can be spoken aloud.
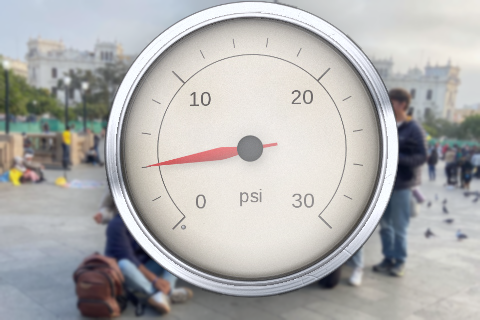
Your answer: 4 psi
